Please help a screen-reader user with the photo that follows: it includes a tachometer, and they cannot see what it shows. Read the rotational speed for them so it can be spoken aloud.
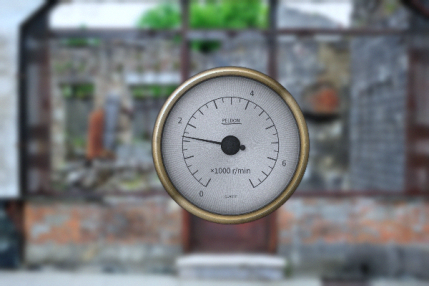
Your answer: 1625 rpm
